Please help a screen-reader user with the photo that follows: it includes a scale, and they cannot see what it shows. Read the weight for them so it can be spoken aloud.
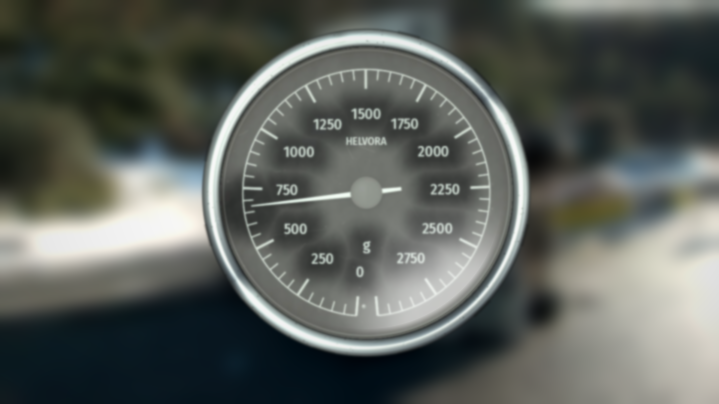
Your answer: 675 g
